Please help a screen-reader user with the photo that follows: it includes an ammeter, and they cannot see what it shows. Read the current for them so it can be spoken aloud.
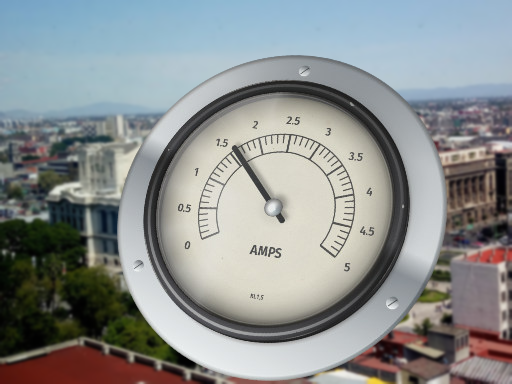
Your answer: 1.6 A
